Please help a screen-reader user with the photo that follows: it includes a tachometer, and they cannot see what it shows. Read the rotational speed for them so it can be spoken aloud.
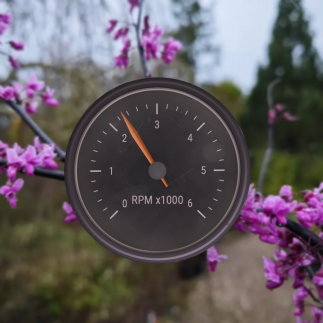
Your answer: 2300 rpm
